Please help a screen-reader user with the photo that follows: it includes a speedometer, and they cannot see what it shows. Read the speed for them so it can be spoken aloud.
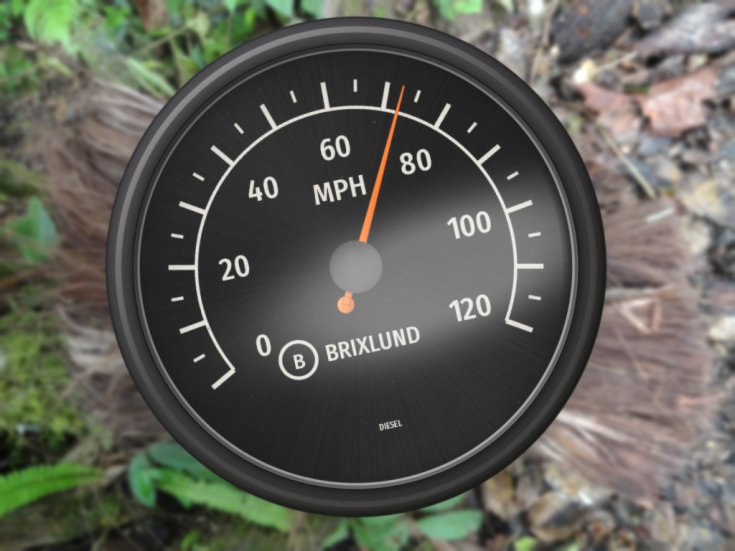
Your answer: 72.5 mph
